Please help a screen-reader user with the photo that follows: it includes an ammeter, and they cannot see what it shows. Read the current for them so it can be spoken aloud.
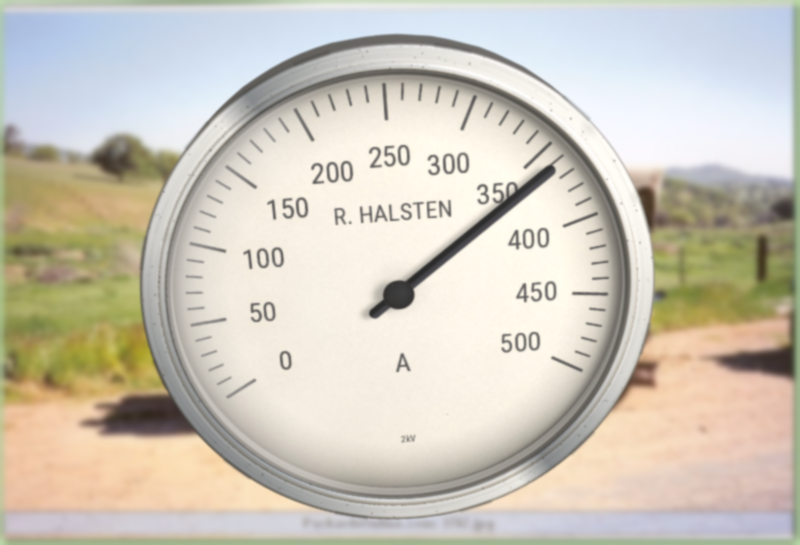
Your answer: 360 A
